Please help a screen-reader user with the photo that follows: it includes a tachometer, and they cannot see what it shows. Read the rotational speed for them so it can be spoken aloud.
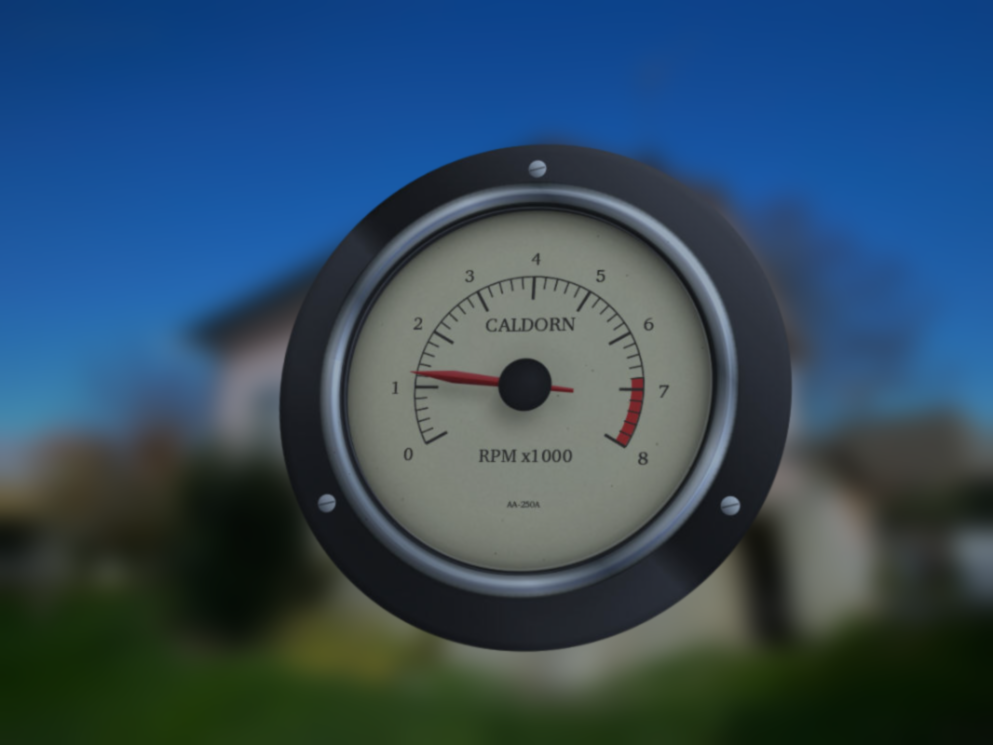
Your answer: 1200 rpm
